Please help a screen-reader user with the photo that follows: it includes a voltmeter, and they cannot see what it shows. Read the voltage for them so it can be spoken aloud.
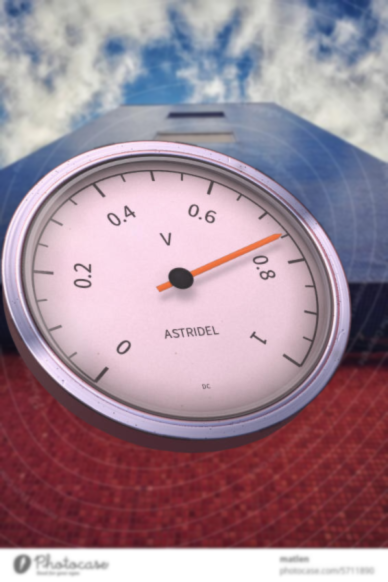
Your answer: 0.75 V
